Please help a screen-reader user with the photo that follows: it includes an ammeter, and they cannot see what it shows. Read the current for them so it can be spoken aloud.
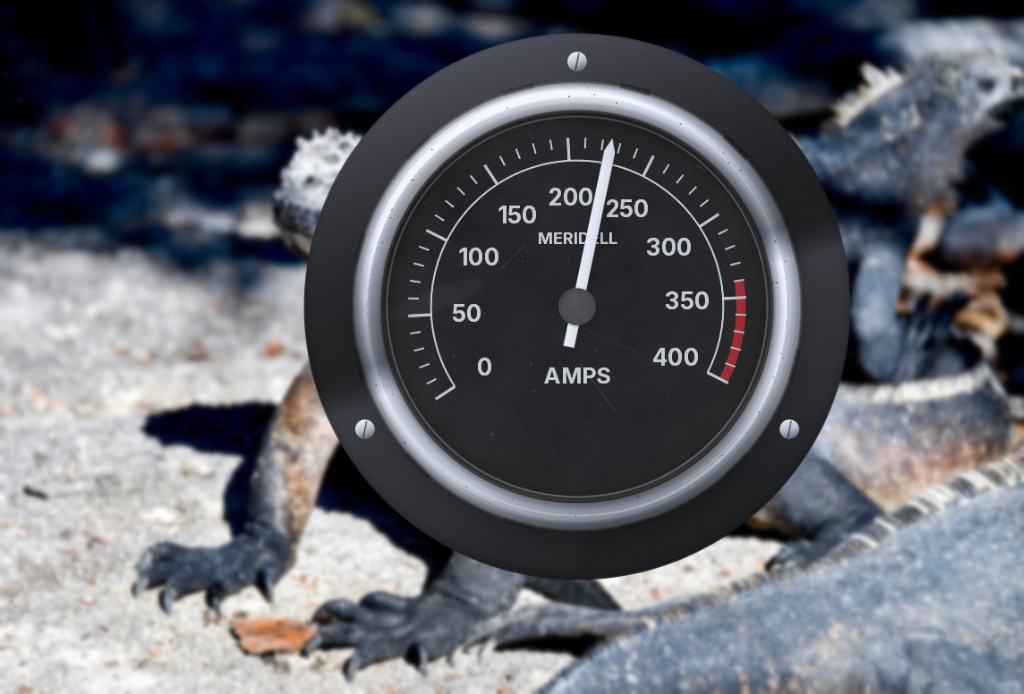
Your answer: 225 A
